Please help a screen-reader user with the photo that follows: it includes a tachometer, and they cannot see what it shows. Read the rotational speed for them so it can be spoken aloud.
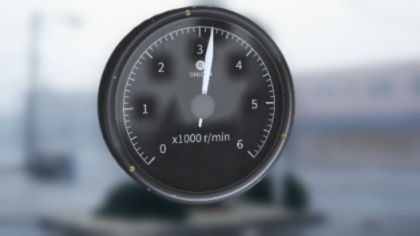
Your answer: 3200 rpm
